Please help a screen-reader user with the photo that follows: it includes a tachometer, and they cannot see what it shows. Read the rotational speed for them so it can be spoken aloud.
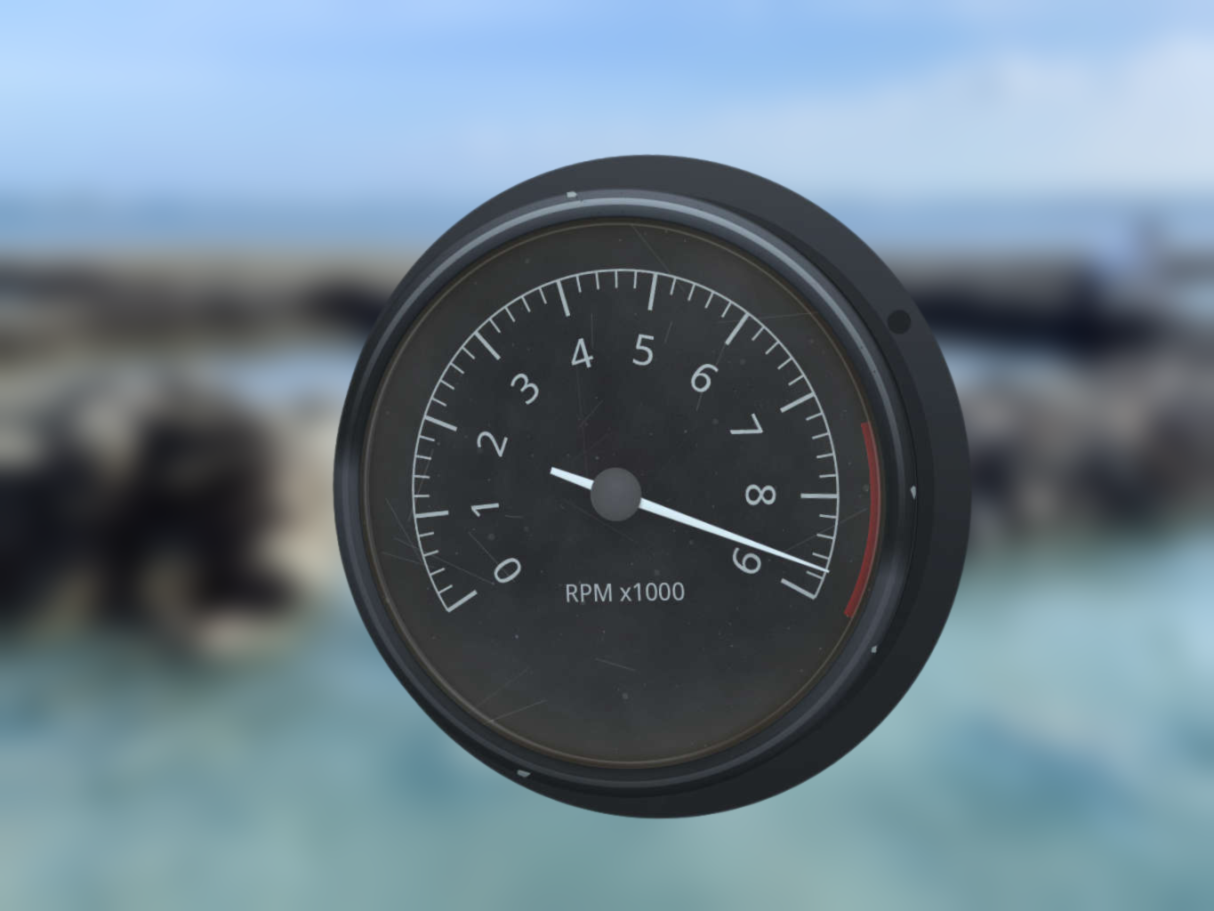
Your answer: 8700 rpm
